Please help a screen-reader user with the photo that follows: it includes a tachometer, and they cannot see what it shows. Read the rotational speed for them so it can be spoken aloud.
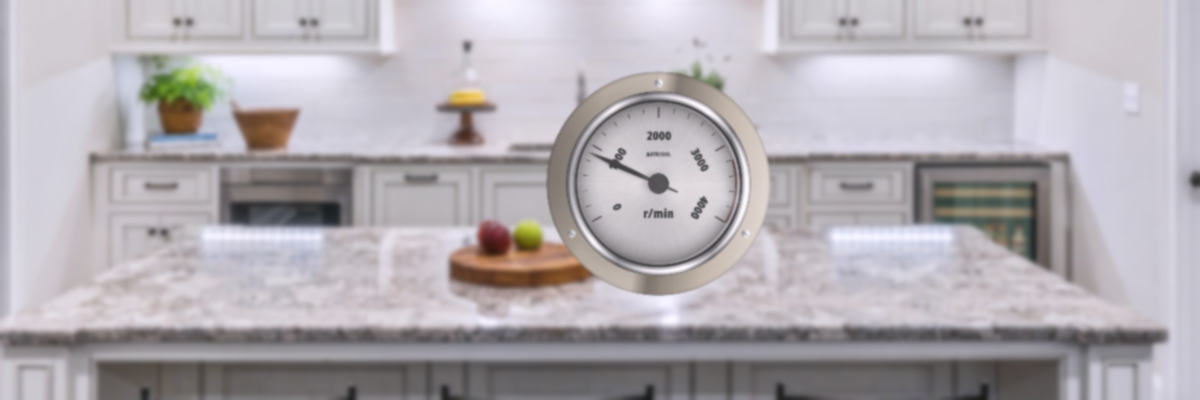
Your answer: 900 rpm
